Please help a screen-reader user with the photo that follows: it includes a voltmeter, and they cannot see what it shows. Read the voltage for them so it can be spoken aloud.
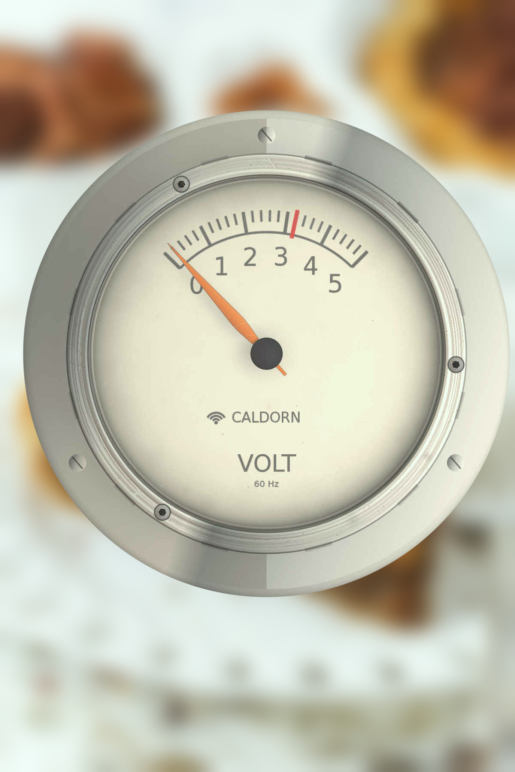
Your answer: 0.2 V
